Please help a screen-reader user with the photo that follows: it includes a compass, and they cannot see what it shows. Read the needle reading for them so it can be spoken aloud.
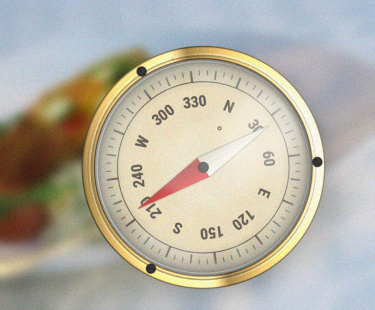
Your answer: 215 °
